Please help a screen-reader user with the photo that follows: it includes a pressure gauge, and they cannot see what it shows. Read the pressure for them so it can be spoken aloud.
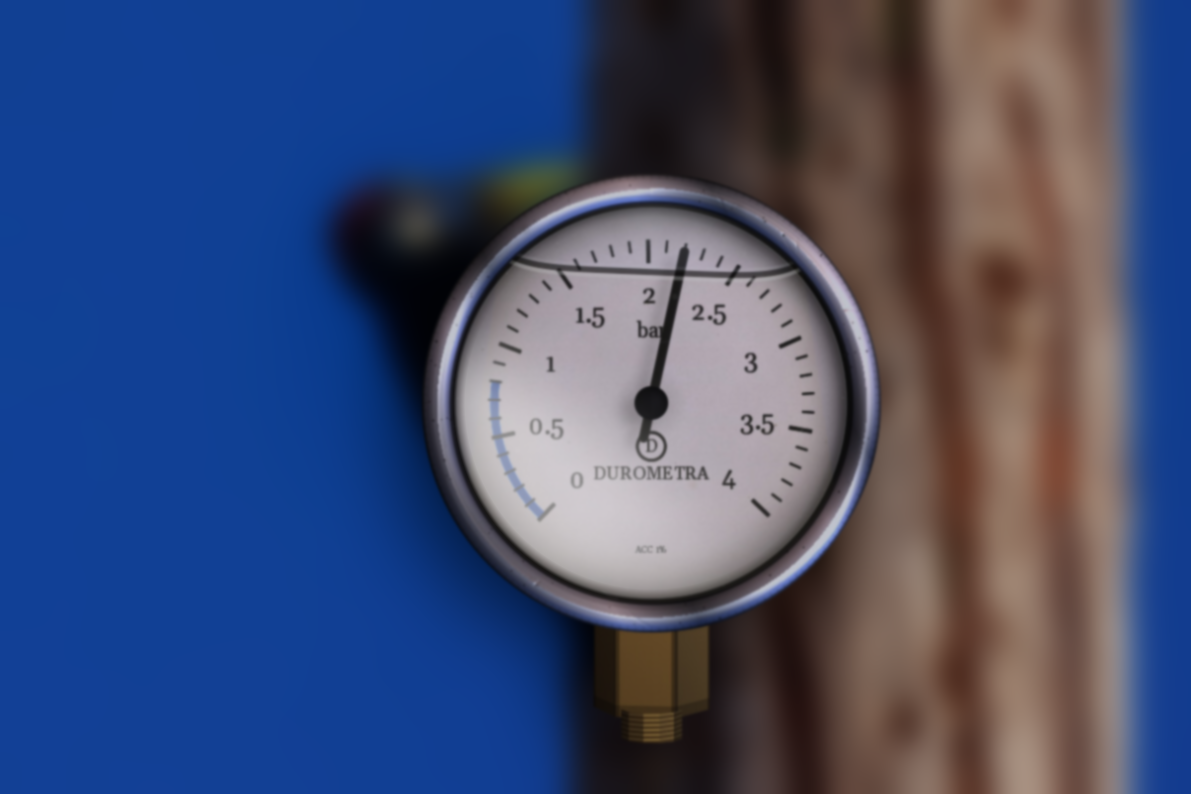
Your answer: 2.2 bar
